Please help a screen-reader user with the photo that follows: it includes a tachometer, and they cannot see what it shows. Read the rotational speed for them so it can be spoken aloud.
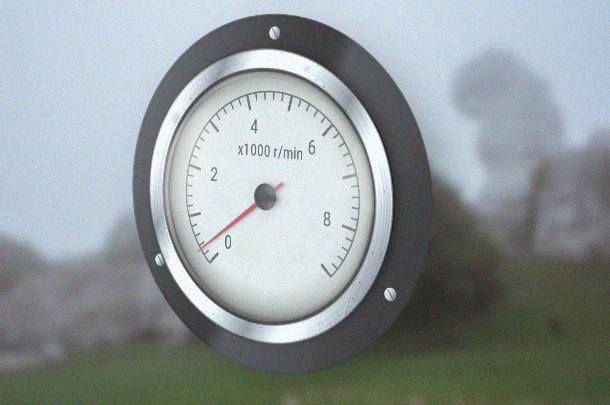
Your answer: 300 rpm
